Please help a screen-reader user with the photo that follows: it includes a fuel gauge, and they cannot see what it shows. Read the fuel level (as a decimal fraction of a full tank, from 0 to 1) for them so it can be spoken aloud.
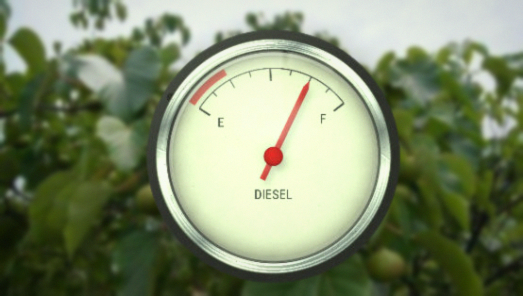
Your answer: 0.75
